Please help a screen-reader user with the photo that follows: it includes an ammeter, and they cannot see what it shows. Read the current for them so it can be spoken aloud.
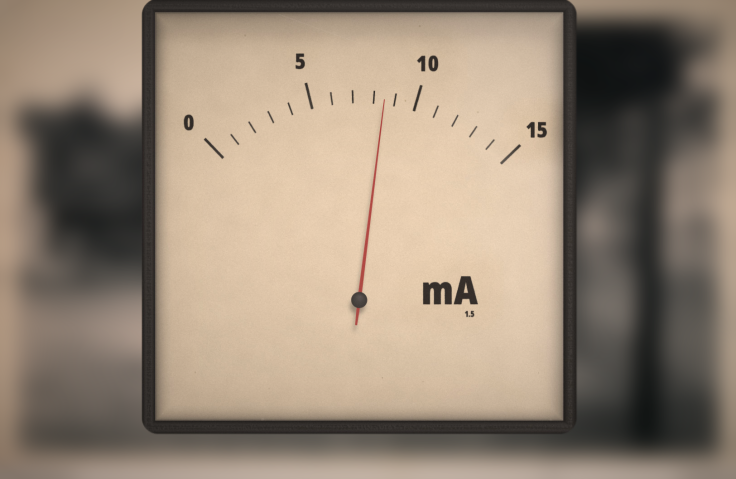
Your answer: 8.5 mA
